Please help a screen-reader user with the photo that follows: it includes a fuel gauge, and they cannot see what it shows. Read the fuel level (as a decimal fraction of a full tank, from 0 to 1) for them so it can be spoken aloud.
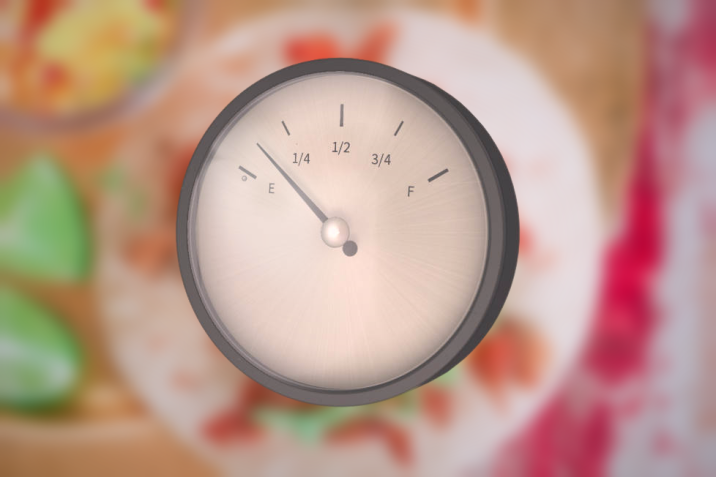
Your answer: 0.125
